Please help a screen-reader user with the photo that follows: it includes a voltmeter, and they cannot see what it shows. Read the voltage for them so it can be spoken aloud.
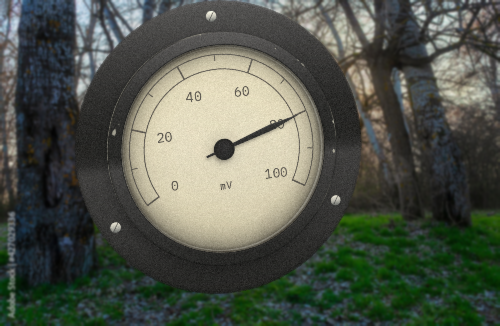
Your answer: 80 mV
